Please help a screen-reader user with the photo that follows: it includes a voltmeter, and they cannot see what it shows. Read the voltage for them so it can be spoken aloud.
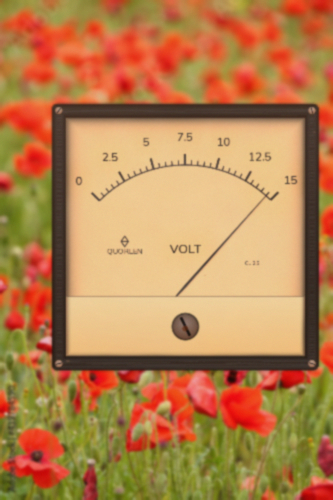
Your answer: 14.5 V
